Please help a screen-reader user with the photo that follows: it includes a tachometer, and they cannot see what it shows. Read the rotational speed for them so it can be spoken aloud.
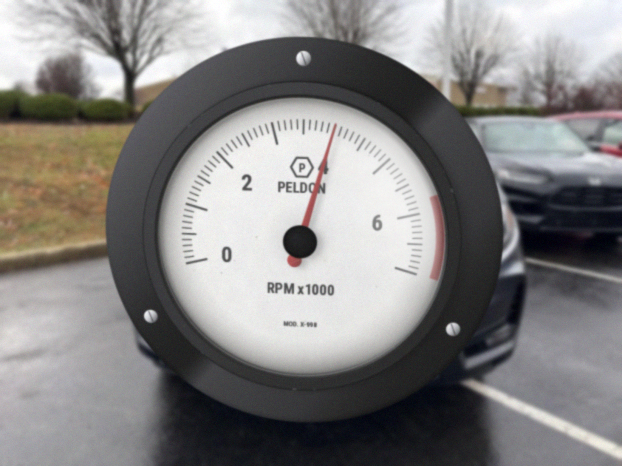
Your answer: 4000 rpm
